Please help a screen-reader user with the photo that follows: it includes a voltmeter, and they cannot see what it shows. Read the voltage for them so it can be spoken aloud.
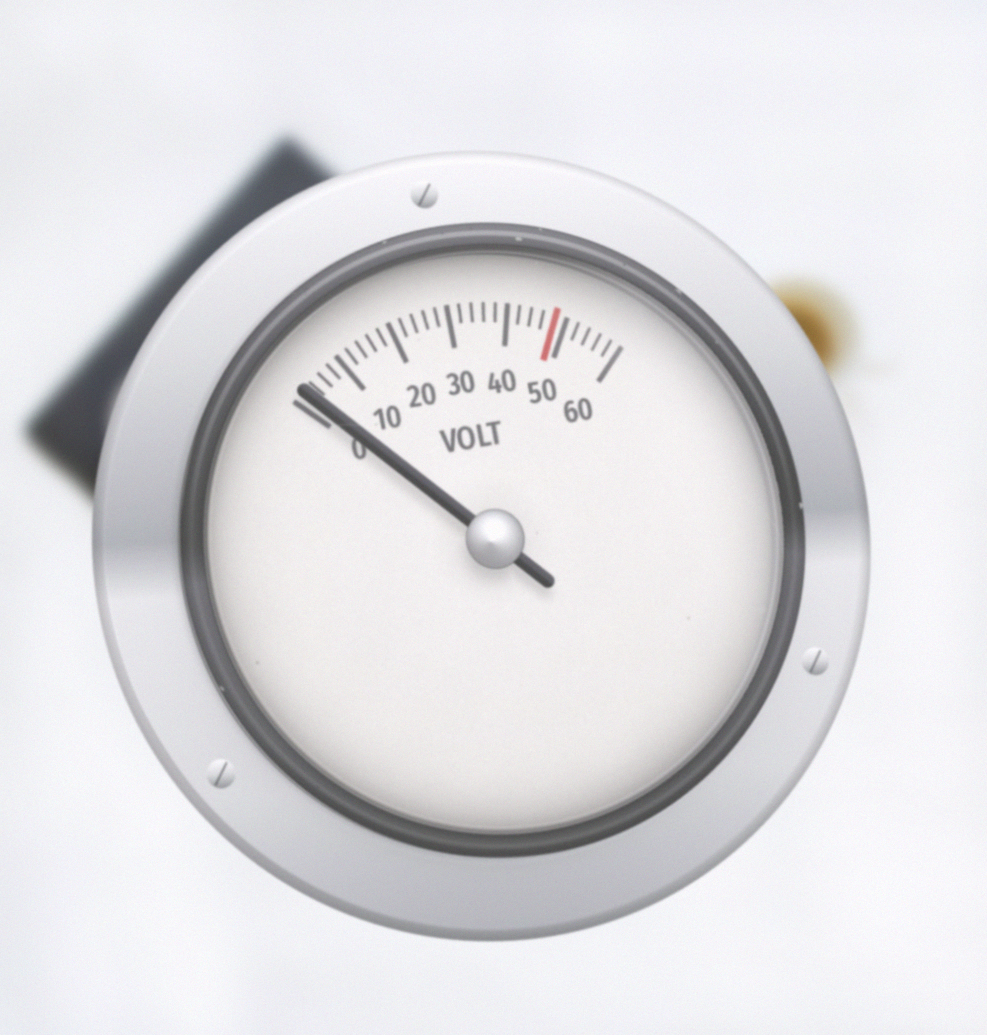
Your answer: 2 V
